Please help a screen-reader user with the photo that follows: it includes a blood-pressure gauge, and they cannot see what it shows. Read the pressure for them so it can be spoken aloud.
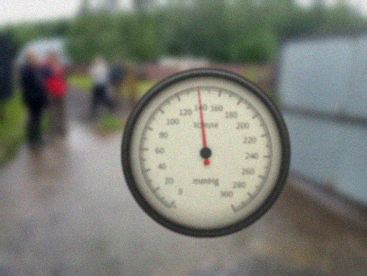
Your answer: 140 mmHg
